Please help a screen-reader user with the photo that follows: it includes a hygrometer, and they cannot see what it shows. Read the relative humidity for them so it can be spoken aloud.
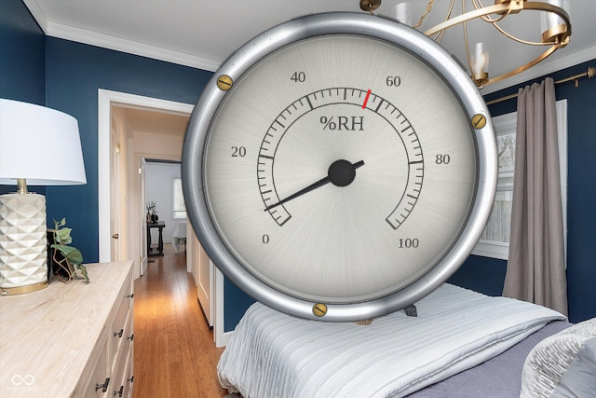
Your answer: 6 %
